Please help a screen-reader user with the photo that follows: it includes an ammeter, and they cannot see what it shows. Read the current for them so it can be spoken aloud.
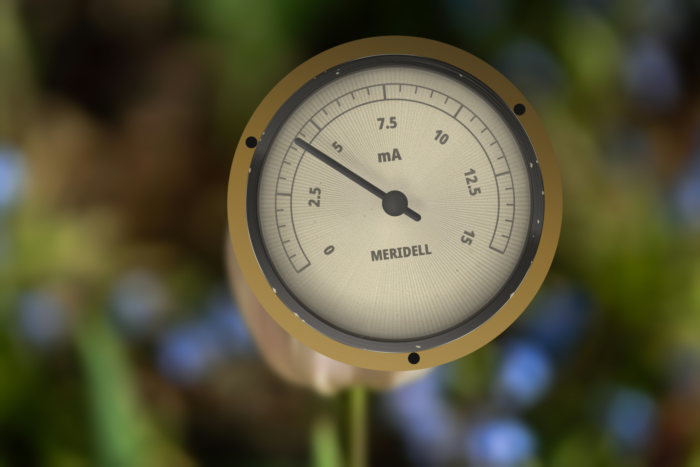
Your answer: 4.25 mA
